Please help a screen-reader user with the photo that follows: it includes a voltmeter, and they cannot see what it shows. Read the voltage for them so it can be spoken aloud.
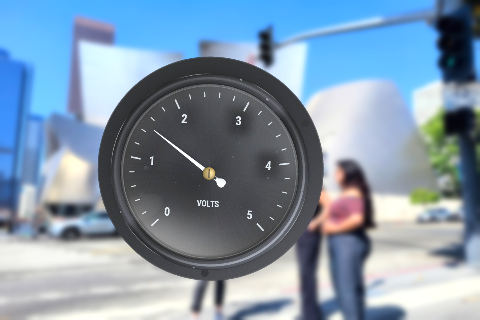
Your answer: 1.5 V
